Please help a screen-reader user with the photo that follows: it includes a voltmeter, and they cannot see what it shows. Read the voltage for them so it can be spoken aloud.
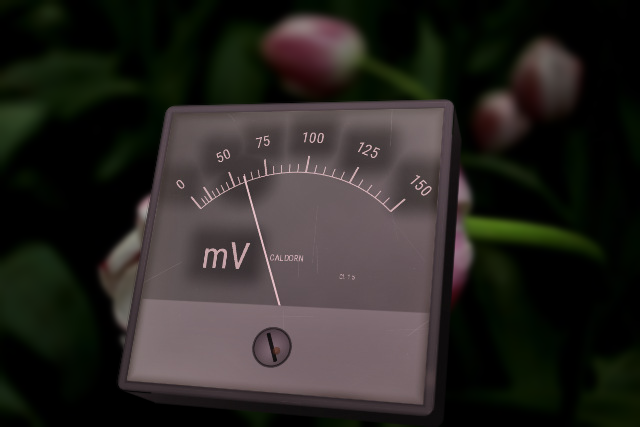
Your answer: 60 mV
